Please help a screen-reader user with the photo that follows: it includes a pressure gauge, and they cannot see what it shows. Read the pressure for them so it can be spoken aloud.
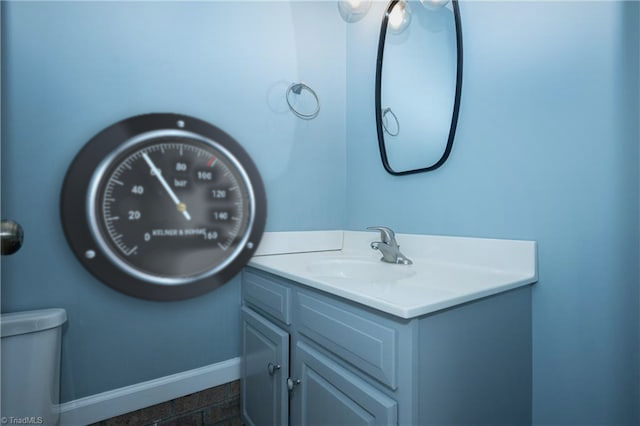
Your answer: 60 bar
